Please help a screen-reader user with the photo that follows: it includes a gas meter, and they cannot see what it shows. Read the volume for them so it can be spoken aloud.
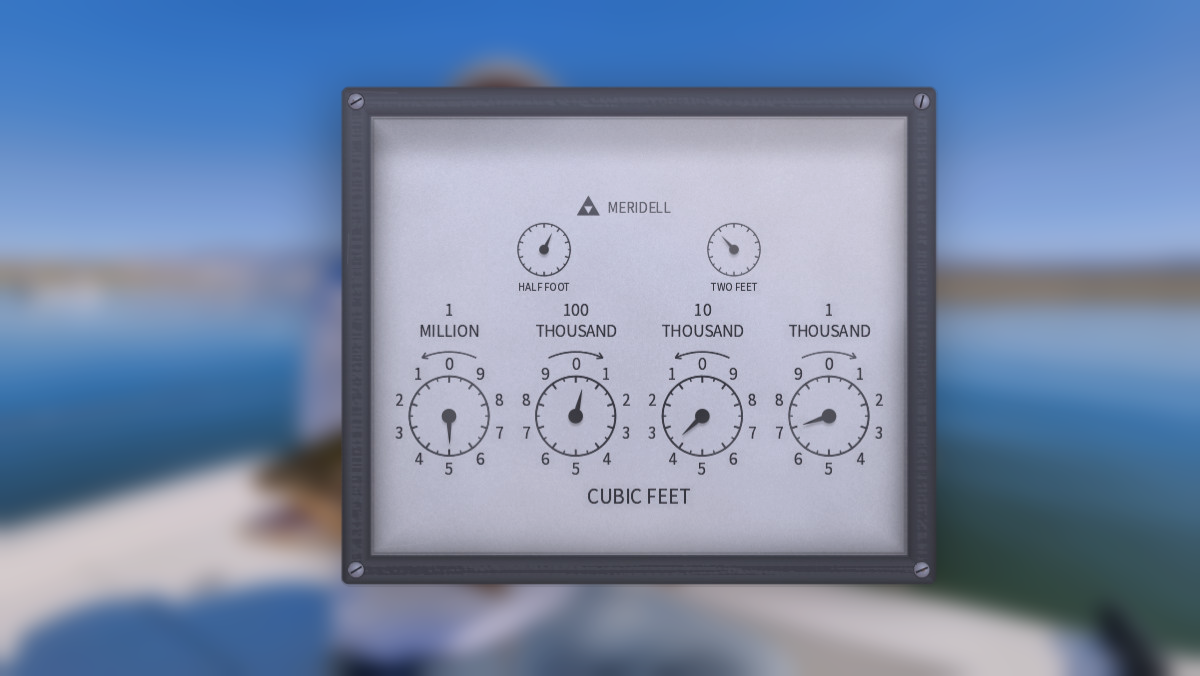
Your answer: 503700 ft³
